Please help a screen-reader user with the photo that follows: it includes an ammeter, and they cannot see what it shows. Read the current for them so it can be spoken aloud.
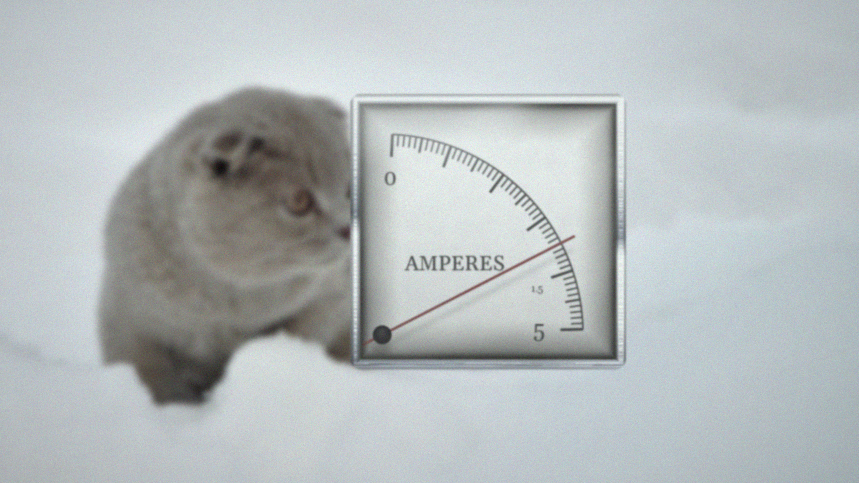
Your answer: 3.5 A
